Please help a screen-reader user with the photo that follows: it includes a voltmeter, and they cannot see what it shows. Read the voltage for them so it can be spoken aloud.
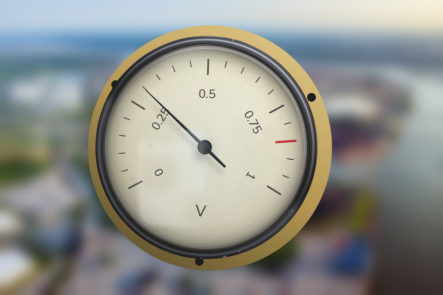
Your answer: 0.3 V
